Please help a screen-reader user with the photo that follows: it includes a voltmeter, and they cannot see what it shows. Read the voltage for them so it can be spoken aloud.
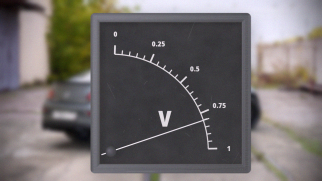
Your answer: 0.8 V
